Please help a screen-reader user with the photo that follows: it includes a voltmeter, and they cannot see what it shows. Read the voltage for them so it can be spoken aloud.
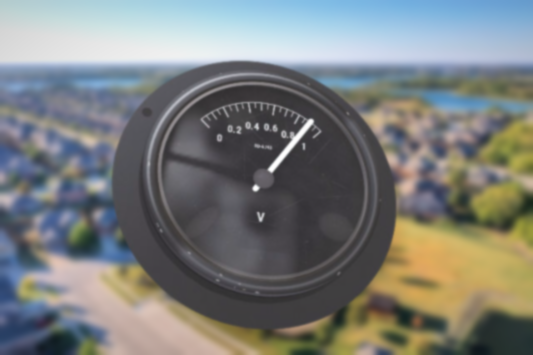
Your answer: 0.9 V
